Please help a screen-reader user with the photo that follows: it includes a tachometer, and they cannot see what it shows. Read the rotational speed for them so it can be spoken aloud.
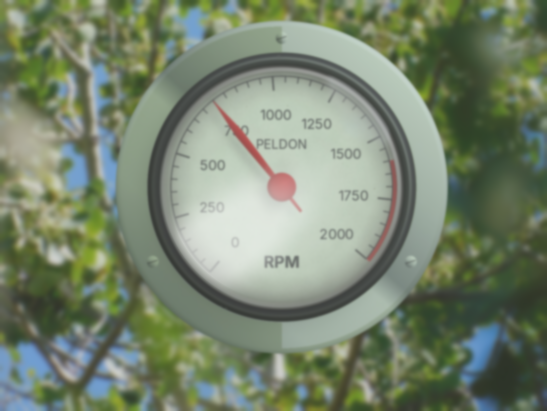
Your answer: 750 rpm
